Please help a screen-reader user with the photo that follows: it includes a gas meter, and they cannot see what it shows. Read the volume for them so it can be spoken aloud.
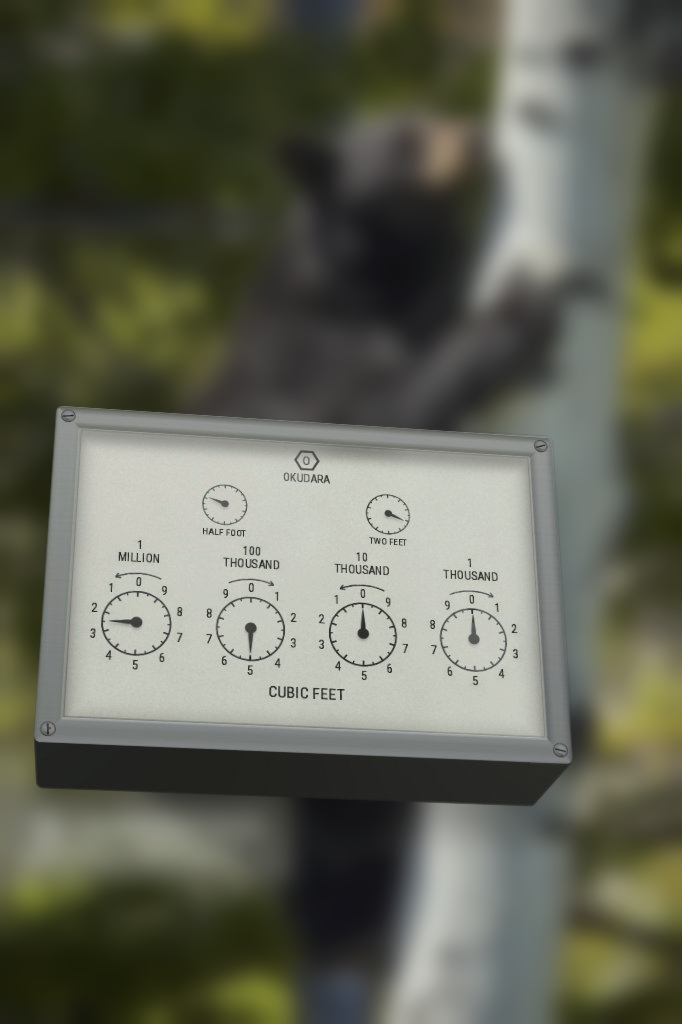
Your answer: 250000 ft³
